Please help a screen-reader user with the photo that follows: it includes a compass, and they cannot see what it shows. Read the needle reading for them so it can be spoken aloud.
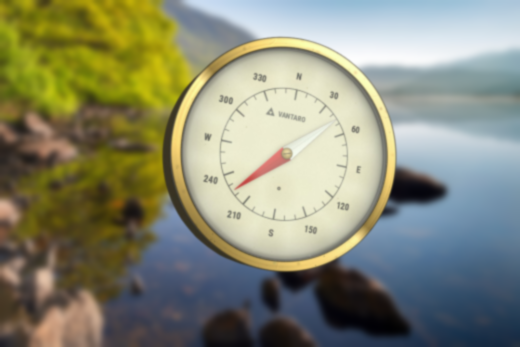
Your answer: 225 °
